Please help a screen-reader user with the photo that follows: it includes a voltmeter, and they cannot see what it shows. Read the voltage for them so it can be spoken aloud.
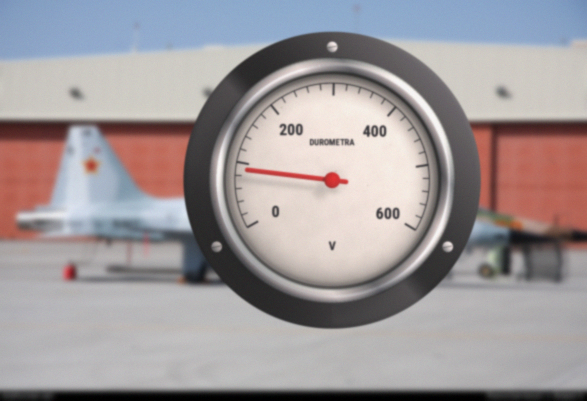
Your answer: 90 V
